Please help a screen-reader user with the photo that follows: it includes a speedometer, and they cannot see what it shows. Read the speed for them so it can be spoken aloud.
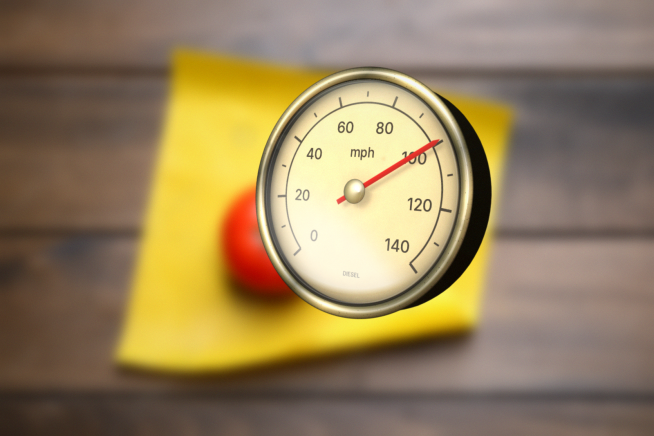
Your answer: 100 mph
